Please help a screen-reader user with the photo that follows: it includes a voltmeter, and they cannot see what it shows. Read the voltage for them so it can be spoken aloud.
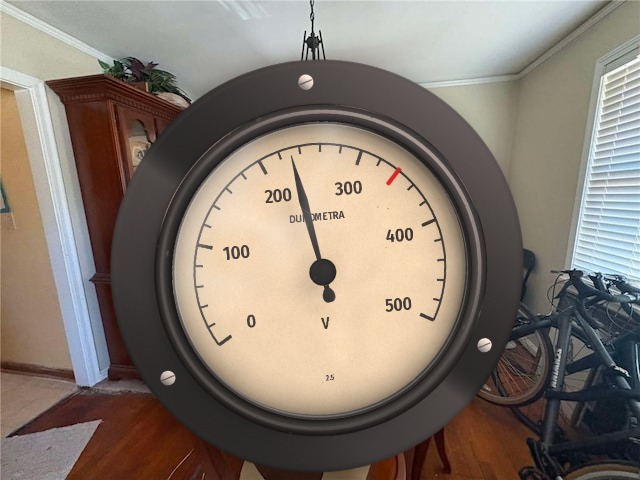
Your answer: 230 V
